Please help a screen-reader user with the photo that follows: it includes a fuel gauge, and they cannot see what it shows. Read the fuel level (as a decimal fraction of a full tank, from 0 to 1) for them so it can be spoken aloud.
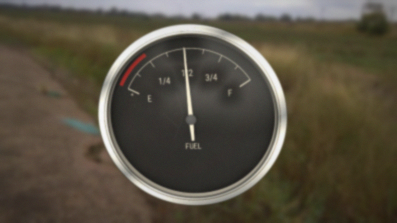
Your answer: 0.5
